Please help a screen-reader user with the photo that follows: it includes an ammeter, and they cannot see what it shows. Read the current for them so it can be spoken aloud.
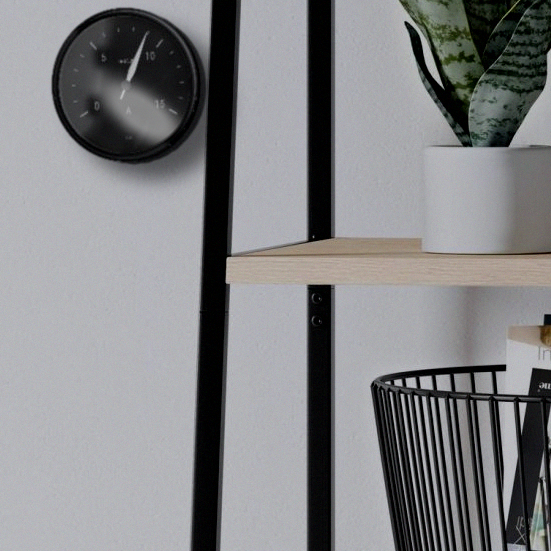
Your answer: 9 A
